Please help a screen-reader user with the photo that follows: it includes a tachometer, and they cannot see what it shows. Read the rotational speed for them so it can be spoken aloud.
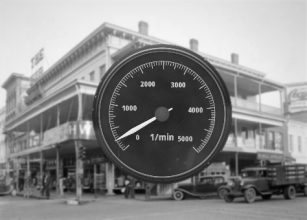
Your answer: 250 rpm
